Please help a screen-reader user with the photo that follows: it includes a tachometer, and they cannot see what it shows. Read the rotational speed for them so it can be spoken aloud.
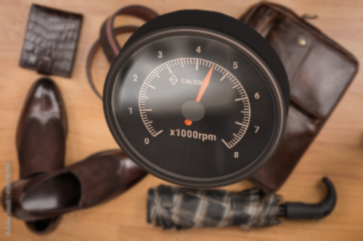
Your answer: 4500 rpm
